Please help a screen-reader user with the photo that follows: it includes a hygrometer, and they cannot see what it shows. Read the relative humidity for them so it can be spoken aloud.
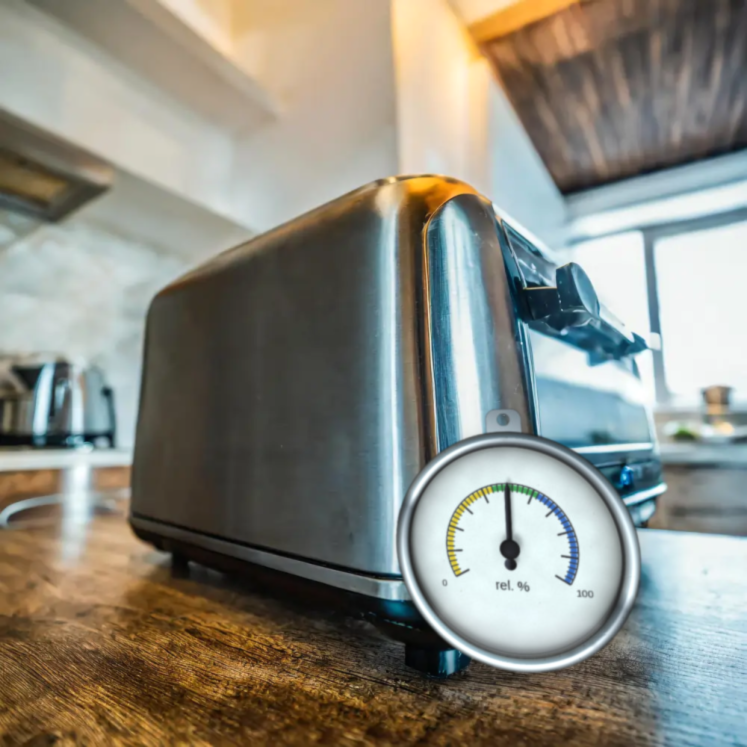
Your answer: 50 %
